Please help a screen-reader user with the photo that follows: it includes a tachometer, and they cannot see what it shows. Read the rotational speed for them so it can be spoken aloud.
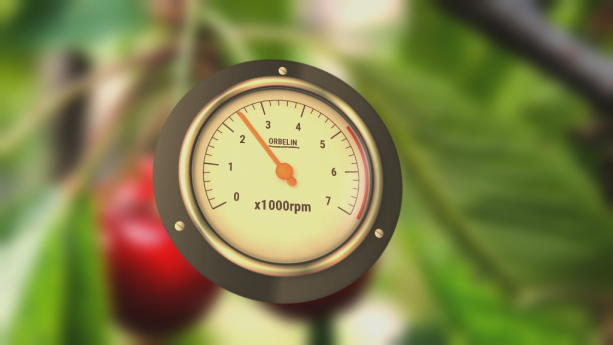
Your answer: 2400 rpm
